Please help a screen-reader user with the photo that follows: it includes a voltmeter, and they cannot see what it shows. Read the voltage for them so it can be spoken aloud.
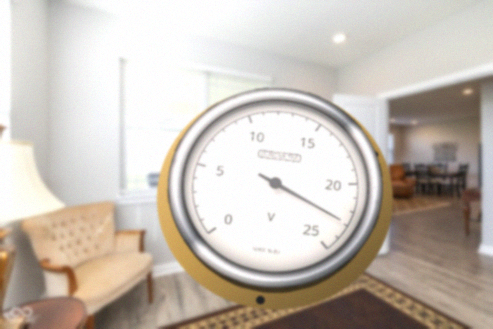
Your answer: 23 V
